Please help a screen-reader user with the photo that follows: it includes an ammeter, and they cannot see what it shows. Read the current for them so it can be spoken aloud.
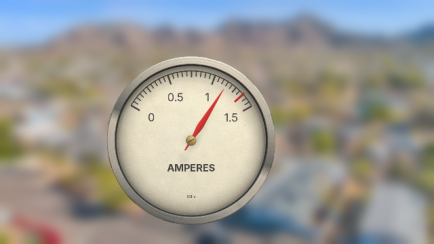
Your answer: 1.15 A
